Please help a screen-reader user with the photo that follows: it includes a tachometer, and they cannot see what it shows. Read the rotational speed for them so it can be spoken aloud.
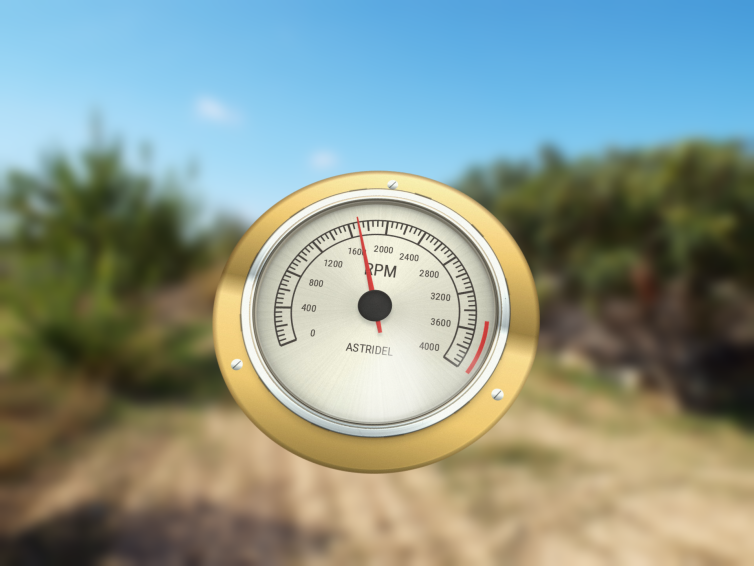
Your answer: 1700 rpm
